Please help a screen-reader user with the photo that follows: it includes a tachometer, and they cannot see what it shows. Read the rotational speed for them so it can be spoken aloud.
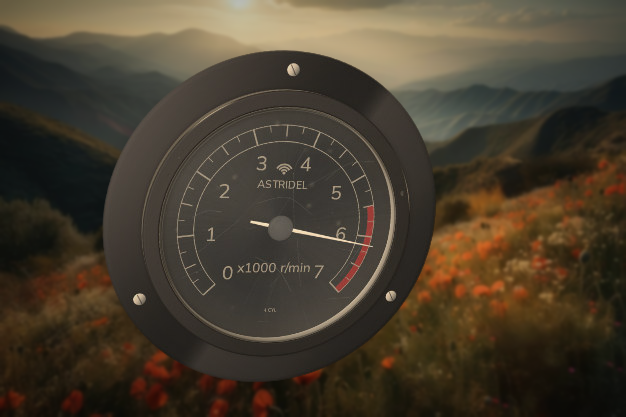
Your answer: 6125 rpm
